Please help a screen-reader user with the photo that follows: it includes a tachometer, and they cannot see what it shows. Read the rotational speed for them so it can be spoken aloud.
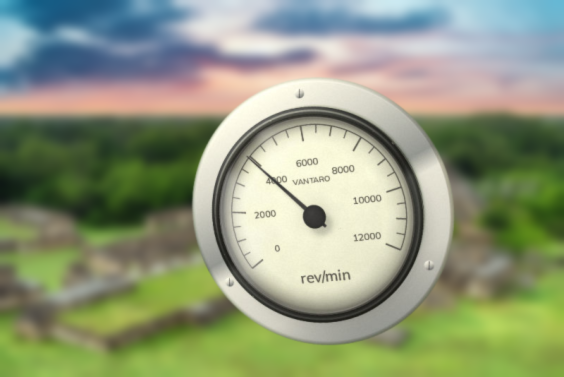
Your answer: 4000 rpm
